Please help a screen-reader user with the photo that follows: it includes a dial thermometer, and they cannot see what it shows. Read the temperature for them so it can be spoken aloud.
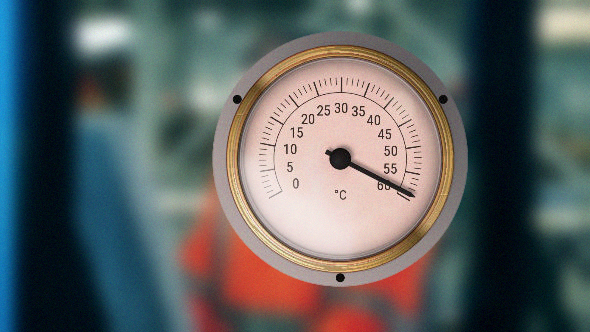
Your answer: 59 °C
